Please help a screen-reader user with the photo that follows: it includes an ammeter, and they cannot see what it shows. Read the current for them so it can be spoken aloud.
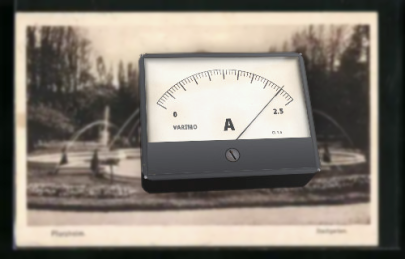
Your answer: 2.25 A
